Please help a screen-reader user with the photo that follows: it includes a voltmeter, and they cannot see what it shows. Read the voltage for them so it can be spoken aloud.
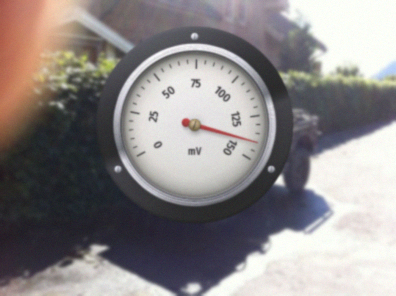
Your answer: 140 mV
